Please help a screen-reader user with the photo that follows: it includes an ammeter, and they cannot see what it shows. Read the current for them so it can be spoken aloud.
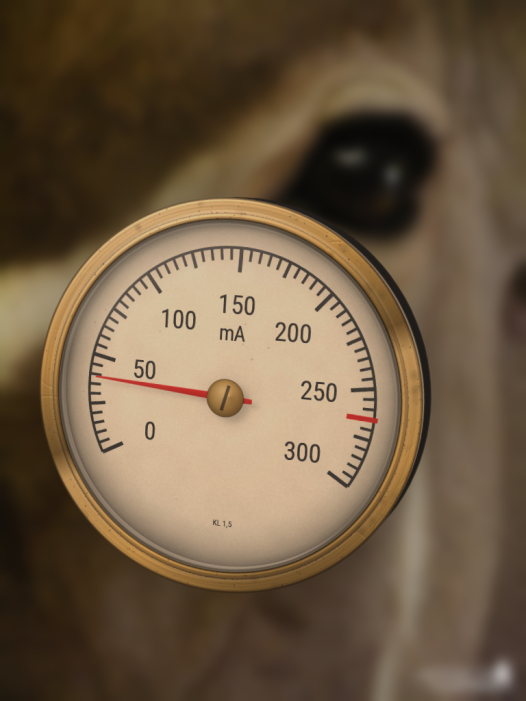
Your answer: 40 mA
